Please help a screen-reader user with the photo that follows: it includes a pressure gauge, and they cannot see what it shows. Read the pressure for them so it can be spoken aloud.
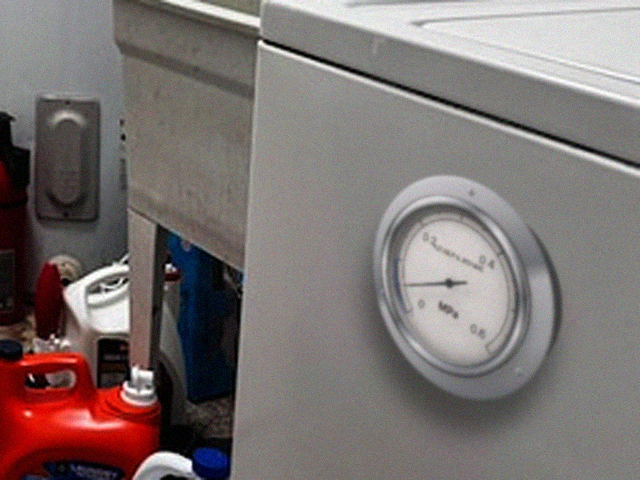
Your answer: 0.05 MPa
